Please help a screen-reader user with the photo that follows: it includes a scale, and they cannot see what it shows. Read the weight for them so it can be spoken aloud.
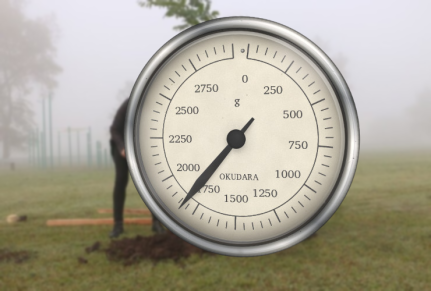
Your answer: 1825 g
